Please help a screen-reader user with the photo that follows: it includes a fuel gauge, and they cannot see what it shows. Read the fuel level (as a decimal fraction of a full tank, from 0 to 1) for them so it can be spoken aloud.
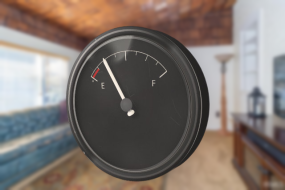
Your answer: 0.25
